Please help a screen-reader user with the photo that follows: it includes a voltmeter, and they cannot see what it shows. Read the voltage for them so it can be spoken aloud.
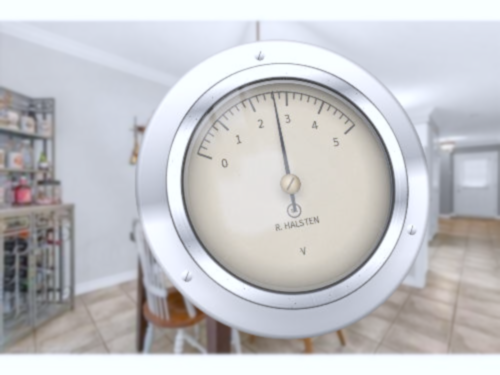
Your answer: 2.6 V
